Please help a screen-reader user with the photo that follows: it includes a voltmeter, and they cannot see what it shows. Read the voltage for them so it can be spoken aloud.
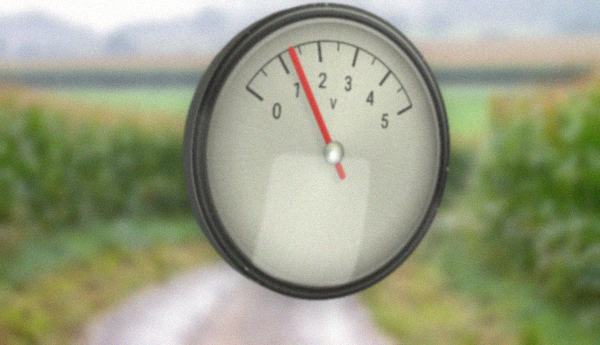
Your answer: 1.25 V
